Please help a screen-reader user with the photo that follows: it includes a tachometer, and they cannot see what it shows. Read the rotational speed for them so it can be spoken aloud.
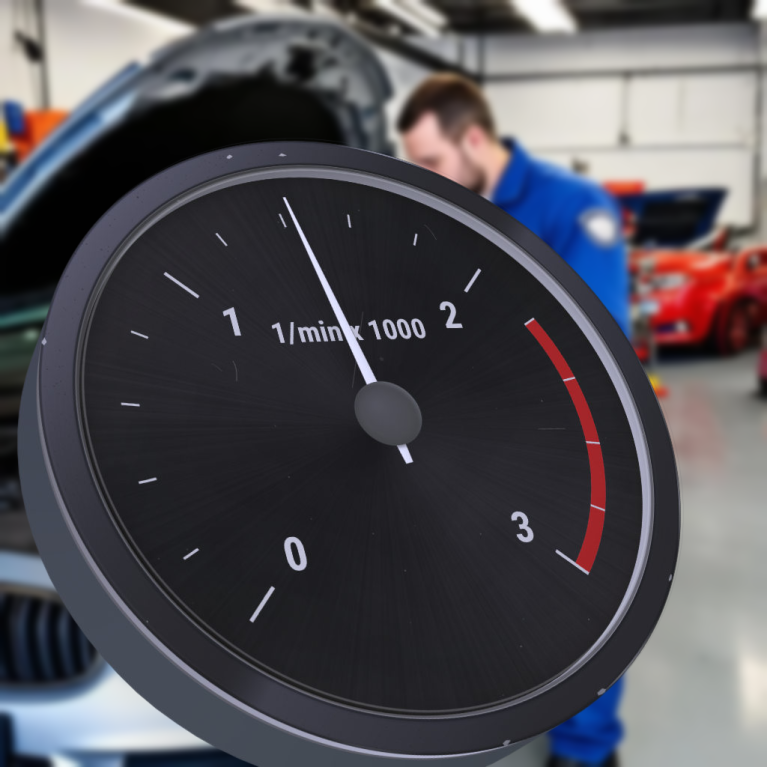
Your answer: 1400 rpm
